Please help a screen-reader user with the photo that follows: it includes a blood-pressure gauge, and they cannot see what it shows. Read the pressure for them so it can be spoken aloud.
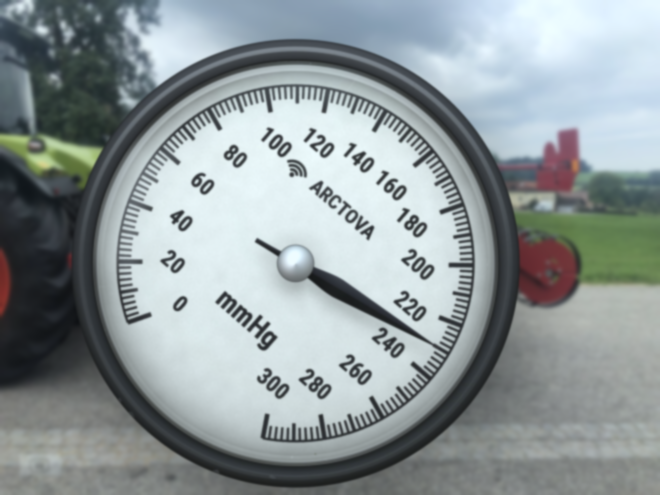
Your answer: 230 mmHg
